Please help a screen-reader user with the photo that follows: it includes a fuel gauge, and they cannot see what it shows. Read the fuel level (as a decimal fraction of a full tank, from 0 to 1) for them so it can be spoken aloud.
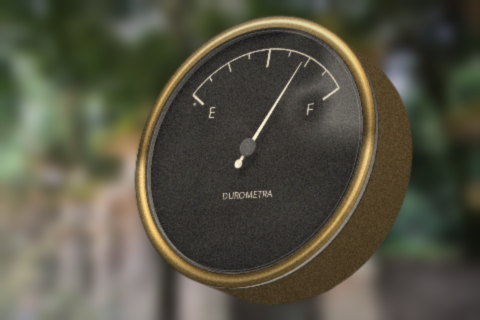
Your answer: 0.75
